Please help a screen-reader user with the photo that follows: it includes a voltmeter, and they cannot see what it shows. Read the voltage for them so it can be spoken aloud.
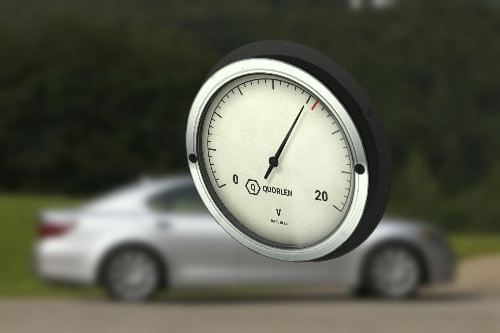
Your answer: 12.5 V
